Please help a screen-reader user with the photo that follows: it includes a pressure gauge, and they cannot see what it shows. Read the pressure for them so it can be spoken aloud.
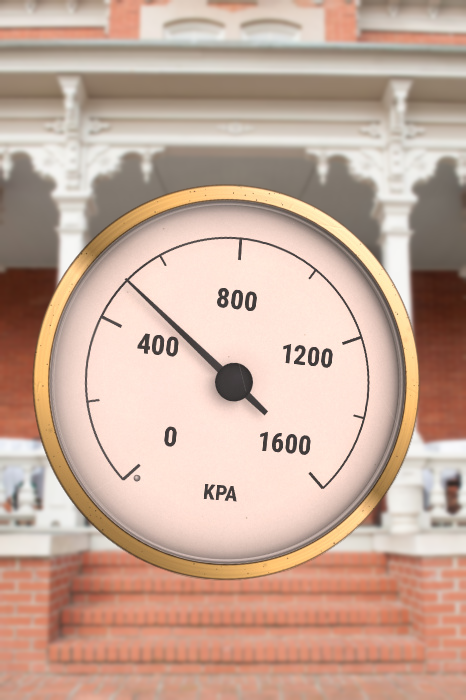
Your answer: 500 kPa
